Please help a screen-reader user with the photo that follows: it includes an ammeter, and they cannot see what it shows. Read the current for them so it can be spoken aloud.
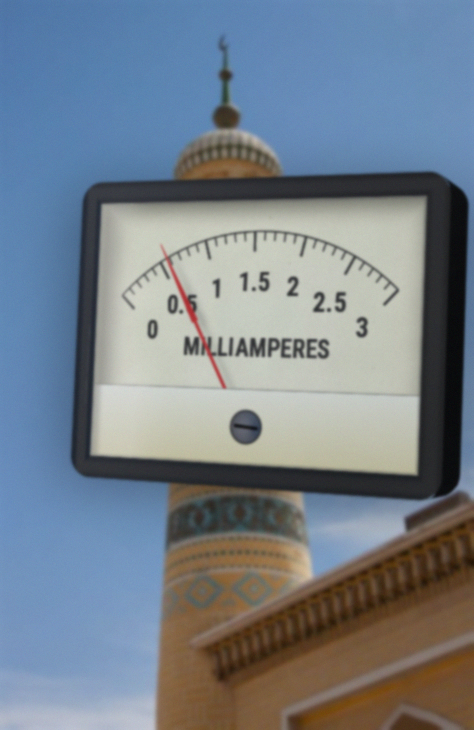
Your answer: 0.6 mA
